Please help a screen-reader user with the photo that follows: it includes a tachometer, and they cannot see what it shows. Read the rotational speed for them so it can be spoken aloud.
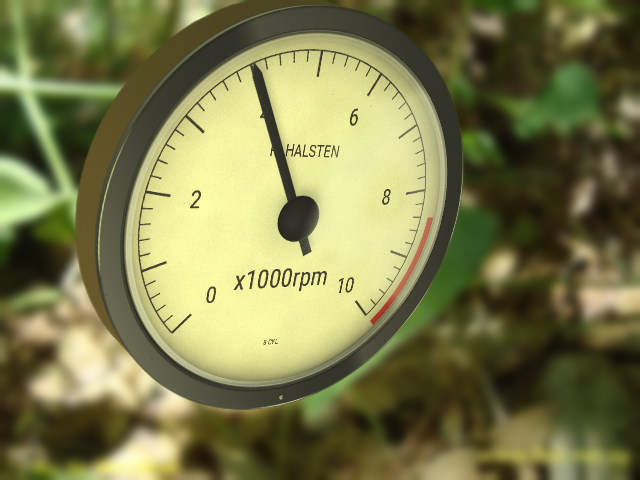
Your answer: 4000 rpm
